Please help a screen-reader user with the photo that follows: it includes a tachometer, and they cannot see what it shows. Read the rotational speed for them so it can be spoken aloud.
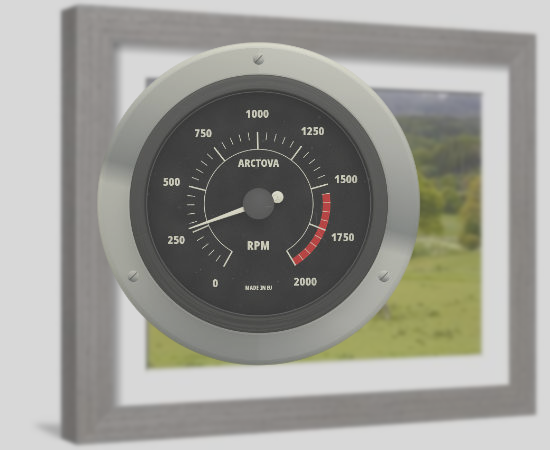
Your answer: 275 rpm
